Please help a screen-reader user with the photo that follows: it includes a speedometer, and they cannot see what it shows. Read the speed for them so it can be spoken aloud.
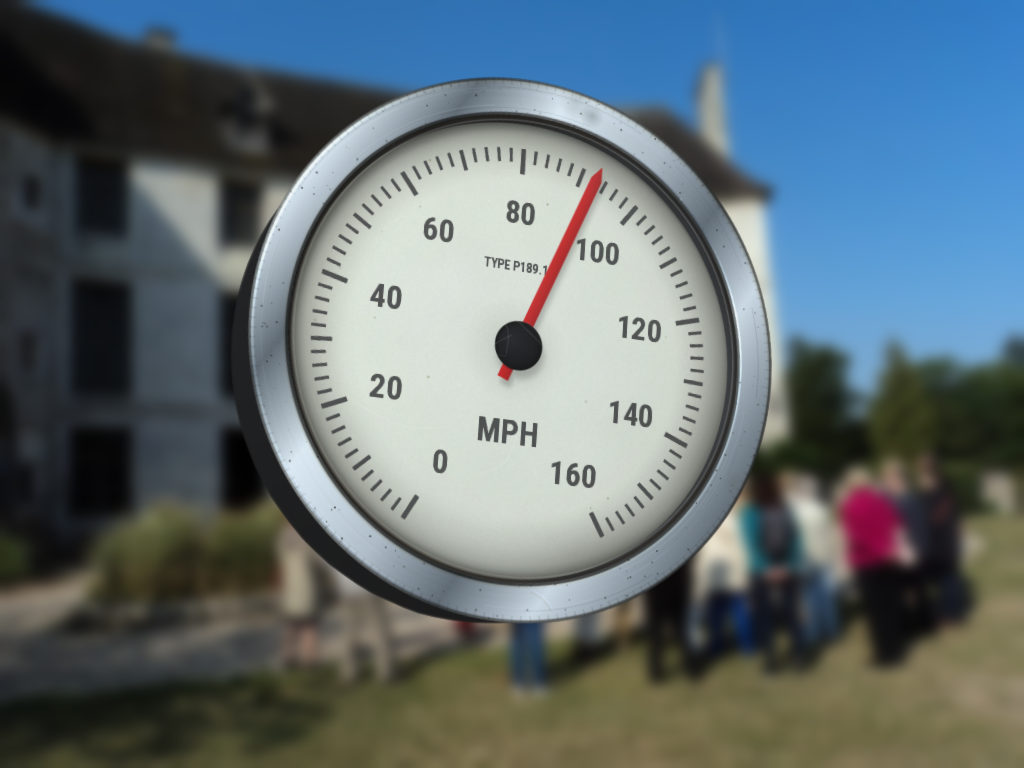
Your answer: 92 mph
